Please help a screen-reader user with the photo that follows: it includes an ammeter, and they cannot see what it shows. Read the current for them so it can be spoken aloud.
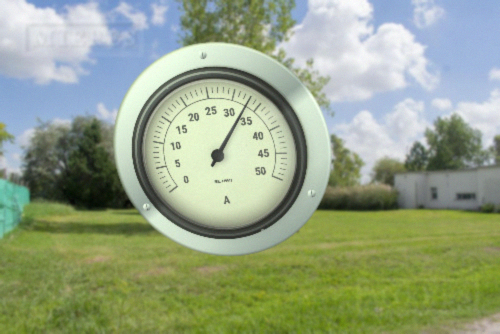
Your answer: 33 A
